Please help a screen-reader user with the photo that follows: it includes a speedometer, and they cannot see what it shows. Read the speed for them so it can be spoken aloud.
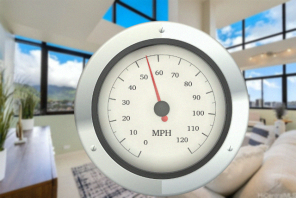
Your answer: 55 mph
